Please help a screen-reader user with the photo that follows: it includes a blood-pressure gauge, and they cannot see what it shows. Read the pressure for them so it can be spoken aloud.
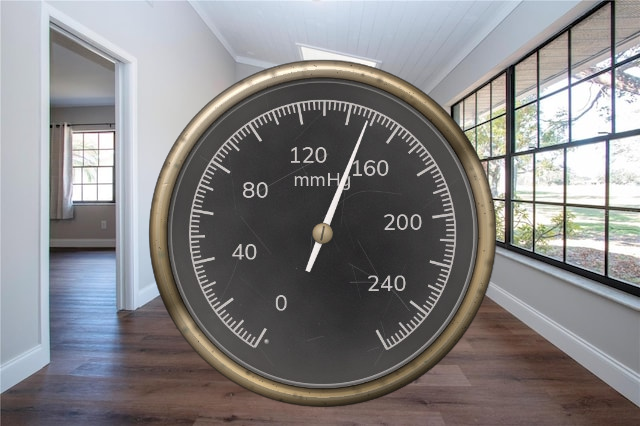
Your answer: 148 mmHg
